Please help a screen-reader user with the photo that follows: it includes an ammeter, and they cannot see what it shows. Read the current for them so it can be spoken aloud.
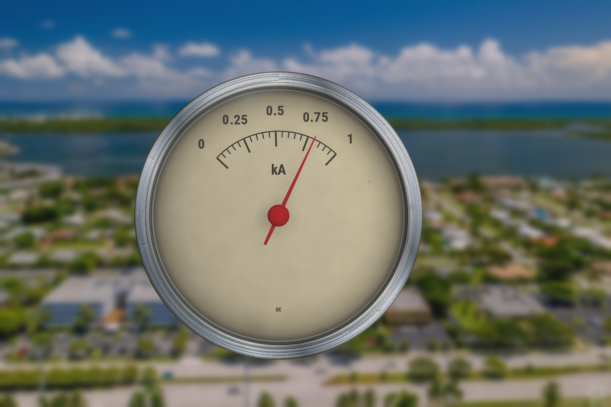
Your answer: 0.8 kA
